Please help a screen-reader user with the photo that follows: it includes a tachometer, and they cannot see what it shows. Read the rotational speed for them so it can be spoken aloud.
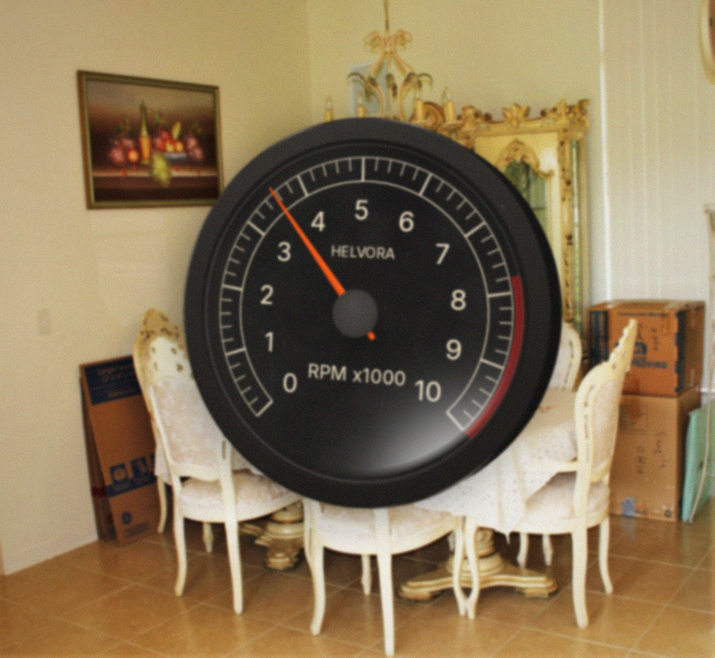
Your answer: 3600 rpm
